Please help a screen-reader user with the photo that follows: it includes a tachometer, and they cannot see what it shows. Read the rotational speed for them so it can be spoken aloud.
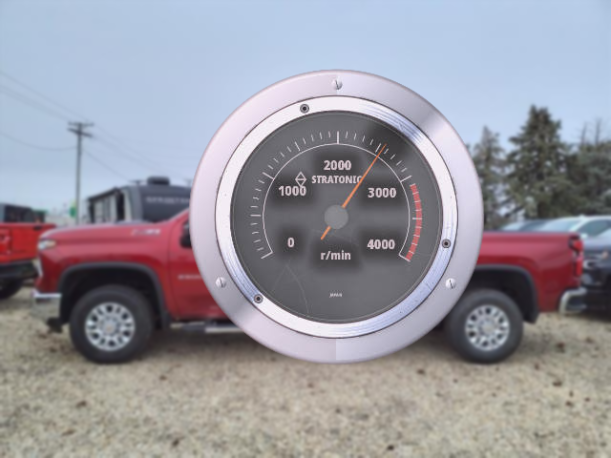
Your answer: 2550 rpm
